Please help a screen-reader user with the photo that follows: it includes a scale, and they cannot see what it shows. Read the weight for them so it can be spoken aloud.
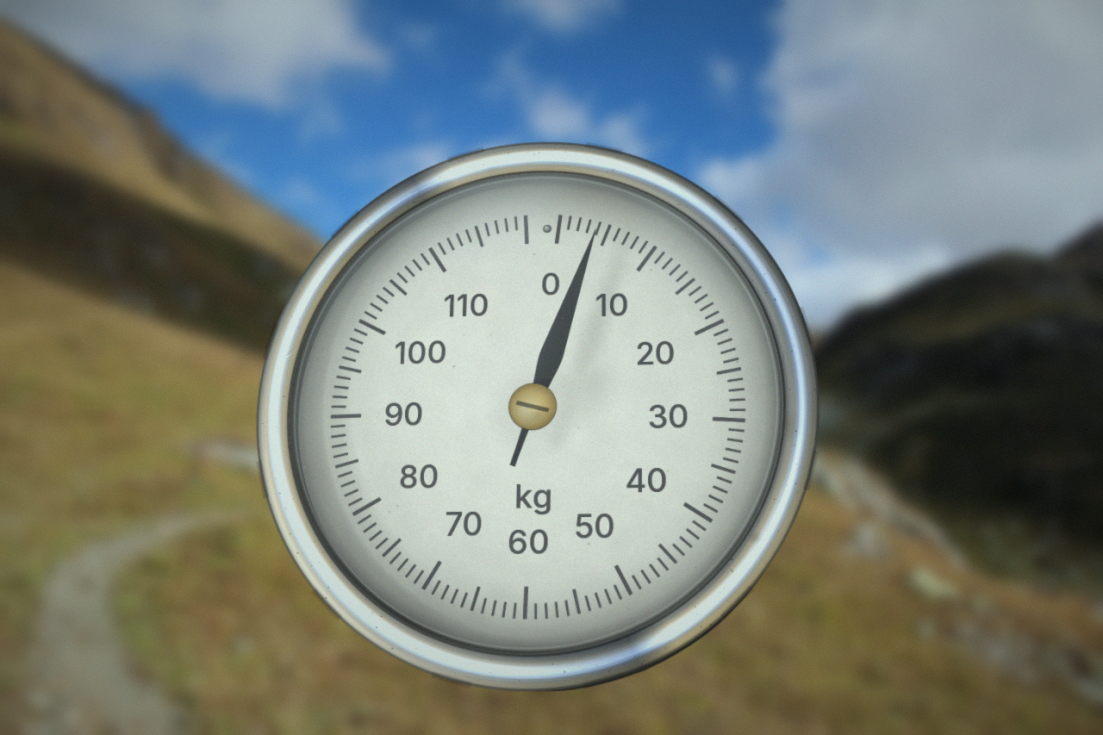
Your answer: 4 kg
